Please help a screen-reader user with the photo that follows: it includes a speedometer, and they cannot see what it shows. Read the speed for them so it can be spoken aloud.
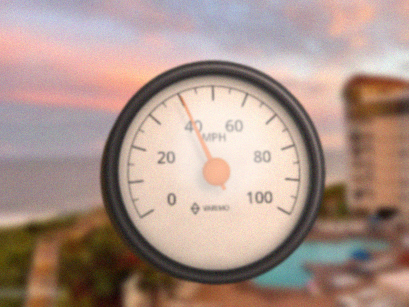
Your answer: 40 mph
